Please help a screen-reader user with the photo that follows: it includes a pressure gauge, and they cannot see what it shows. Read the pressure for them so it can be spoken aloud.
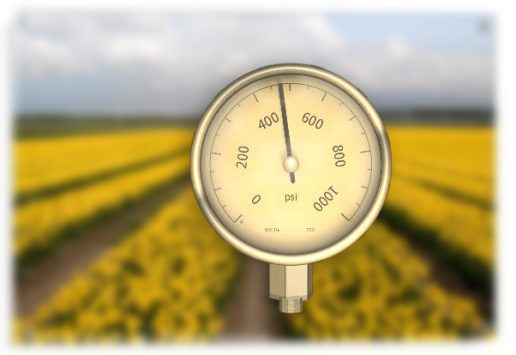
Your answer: 475 psi
